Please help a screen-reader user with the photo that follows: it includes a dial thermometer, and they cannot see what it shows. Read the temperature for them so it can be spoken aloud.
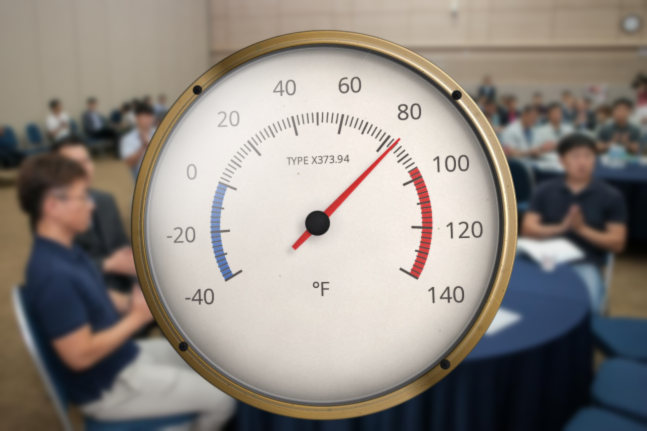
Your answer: 84 °F
